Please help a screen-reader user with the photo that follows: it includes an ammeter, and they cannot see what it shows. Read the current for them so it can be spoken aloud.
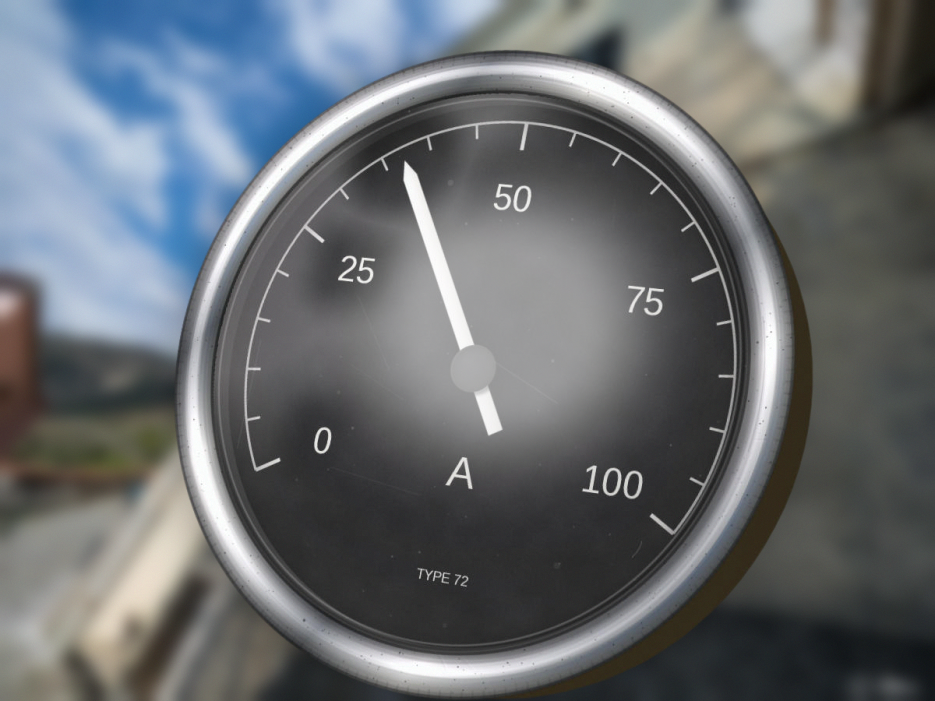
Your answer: 37.5 A
